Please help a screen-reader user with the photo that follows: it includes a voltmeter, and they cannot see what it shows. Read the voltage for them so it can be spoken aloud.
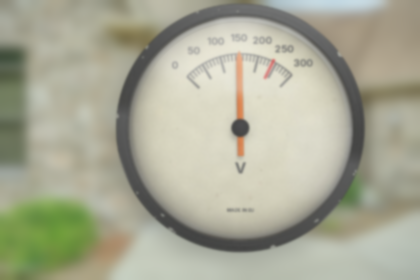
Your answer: 150 V
